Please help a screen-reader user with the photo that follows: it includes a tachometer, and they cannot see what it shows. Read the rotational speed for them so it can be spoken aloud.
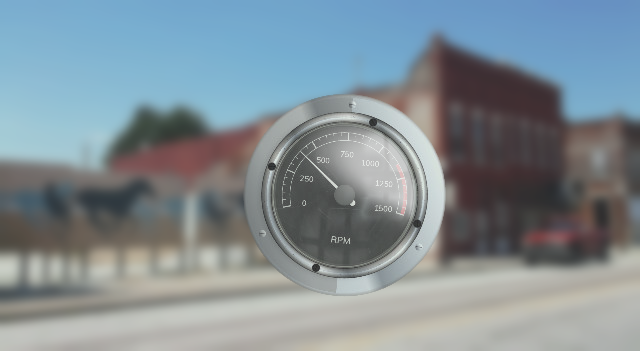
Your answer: 400 rpm
